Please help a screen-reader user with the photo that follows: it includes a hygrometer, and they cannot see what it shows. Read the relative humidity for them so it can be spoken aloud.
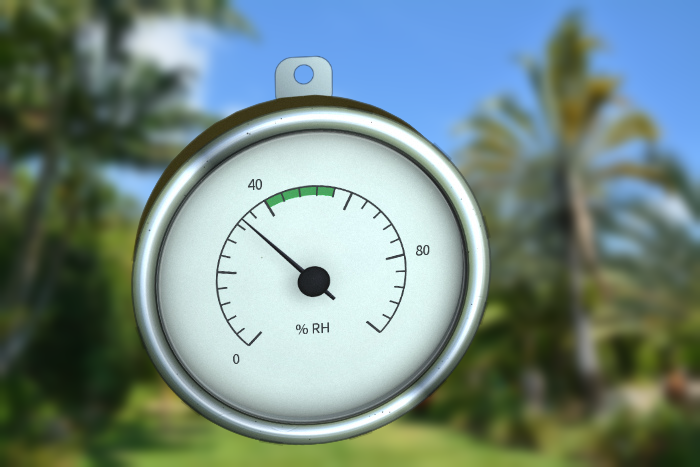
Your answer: 34 %
